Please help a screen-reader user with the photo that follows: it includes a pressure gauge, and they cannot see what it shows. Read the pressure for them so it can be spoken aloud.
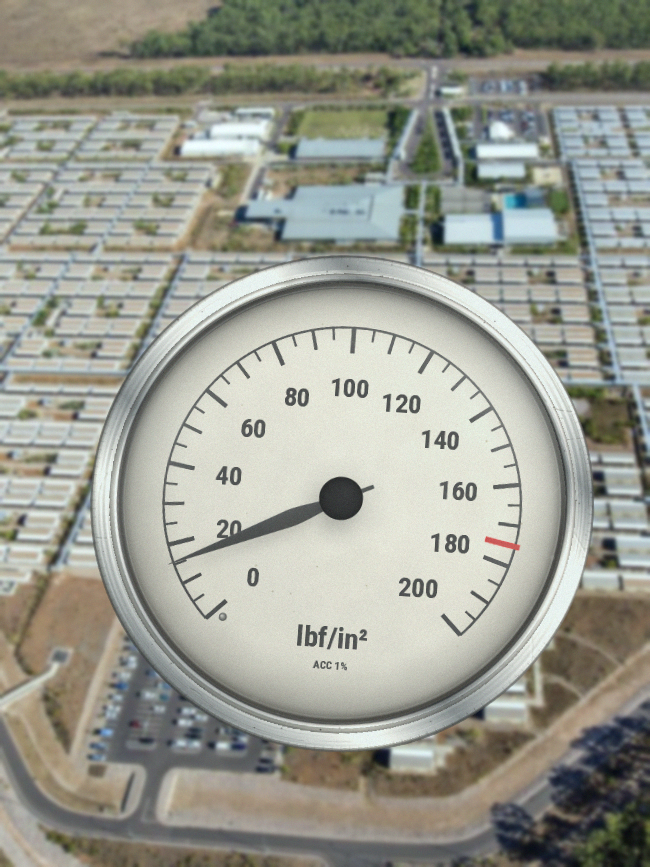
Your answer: 15 psi
